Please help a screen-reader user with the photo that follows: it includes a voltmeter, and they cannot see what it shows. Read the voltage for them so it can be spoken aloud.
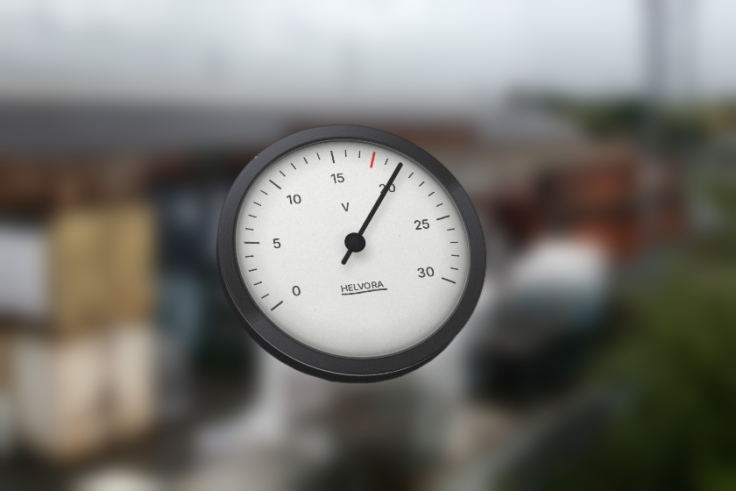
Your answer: 20 V
